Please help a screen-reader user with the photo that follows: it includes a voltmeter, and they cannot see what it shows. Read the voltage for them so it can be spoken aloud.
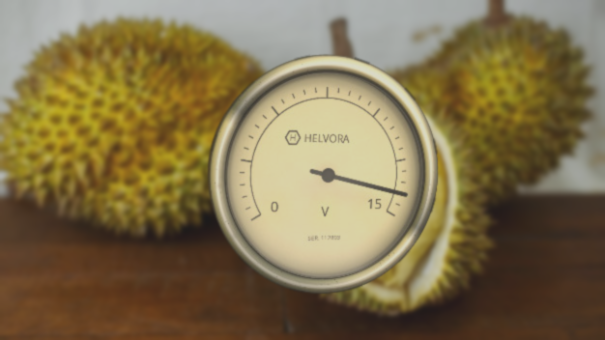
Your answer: 14 V
